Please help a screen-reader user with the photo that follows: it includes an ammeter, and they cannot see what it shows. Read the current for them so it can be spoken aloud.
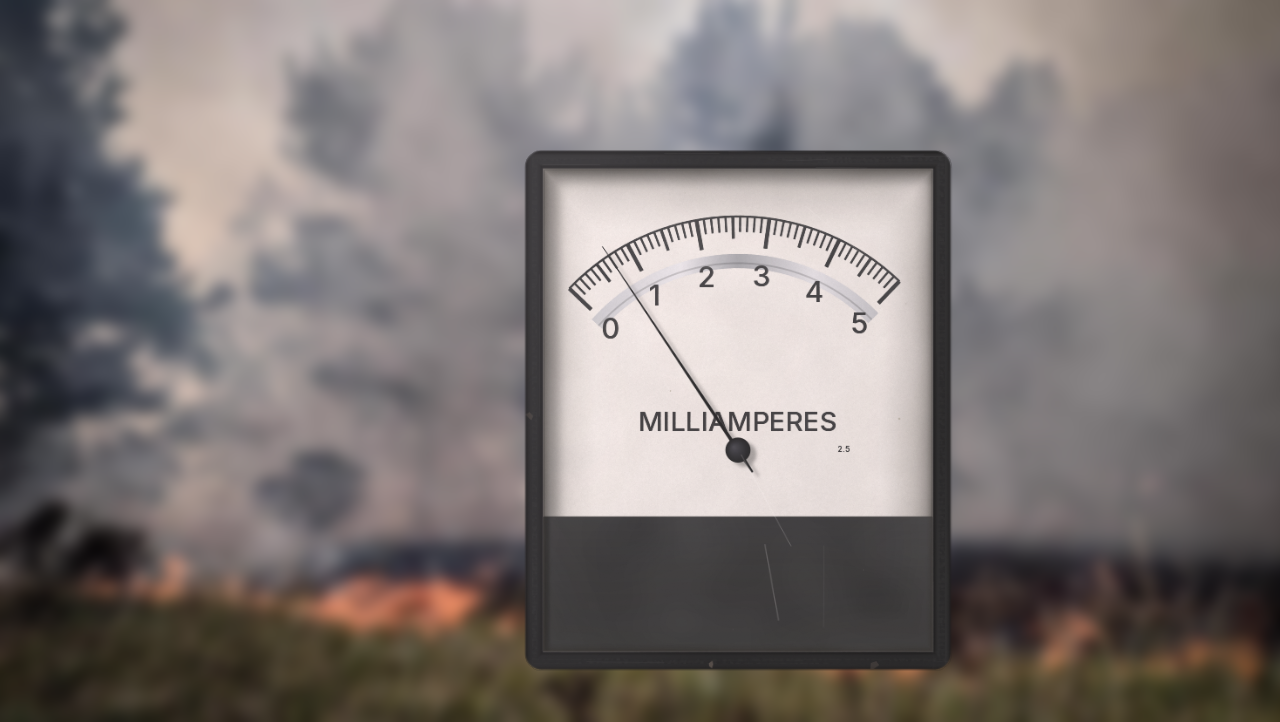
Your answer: 0.7 mA
